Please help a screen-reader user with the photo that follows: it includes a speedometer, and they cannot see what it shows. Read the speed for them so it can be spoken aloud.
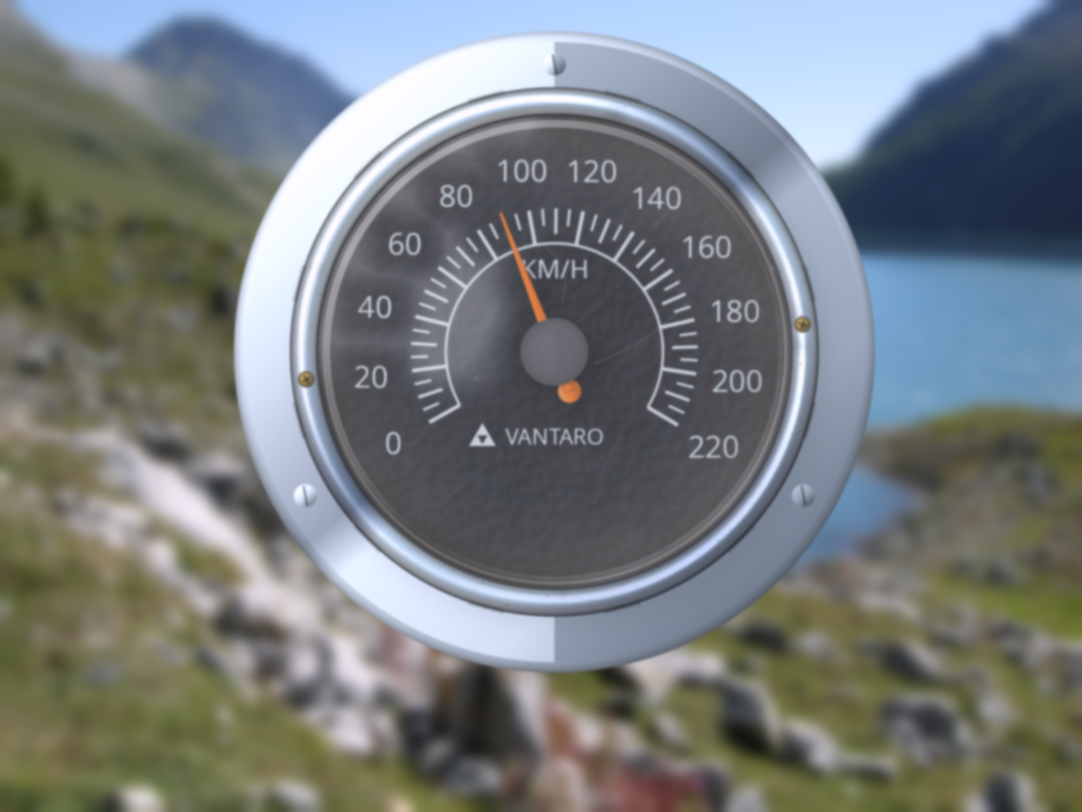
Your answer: 90 km/h
